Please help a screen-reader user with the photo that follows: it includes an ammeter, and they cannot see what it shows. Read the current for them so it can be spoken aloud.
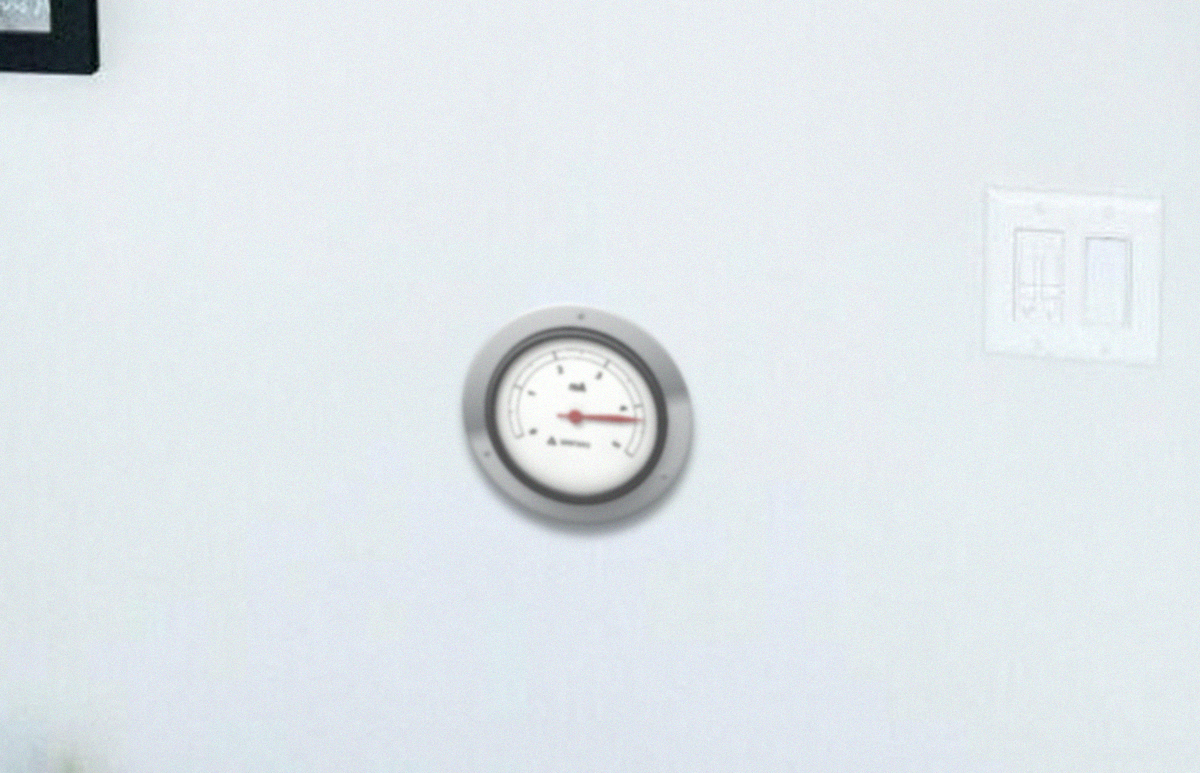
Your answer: 4.25 mA
